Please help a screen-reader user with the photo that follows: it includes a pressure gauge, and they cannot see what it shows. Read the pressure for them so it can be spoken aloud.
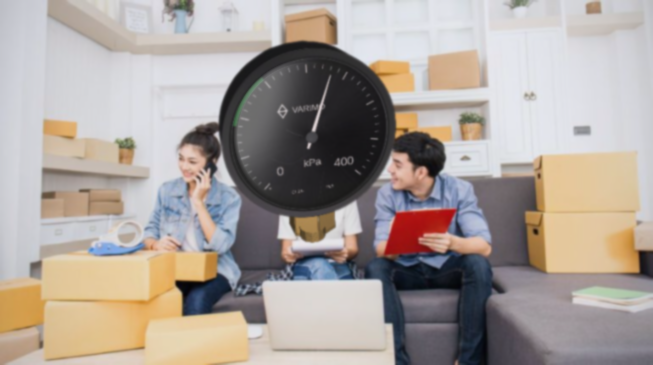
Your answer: 230 kPa
